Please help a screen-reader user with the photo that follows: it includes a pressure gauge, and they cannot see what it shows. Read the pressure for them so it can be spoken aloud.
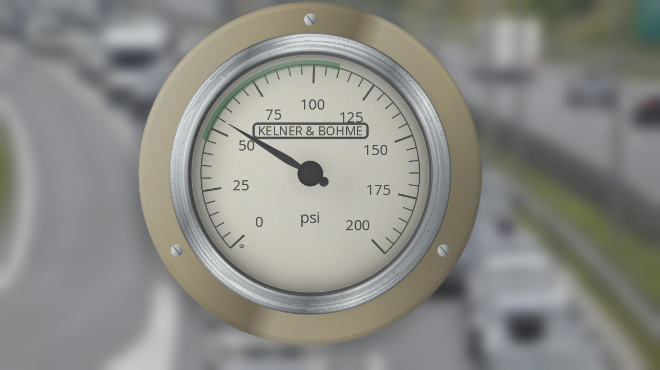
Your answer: 55 psi
